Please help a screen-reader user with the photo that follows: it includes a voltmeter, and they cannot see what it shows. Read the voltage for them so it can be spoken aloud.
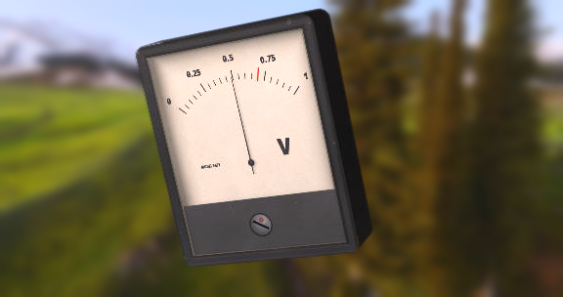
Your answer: 0.5 V
